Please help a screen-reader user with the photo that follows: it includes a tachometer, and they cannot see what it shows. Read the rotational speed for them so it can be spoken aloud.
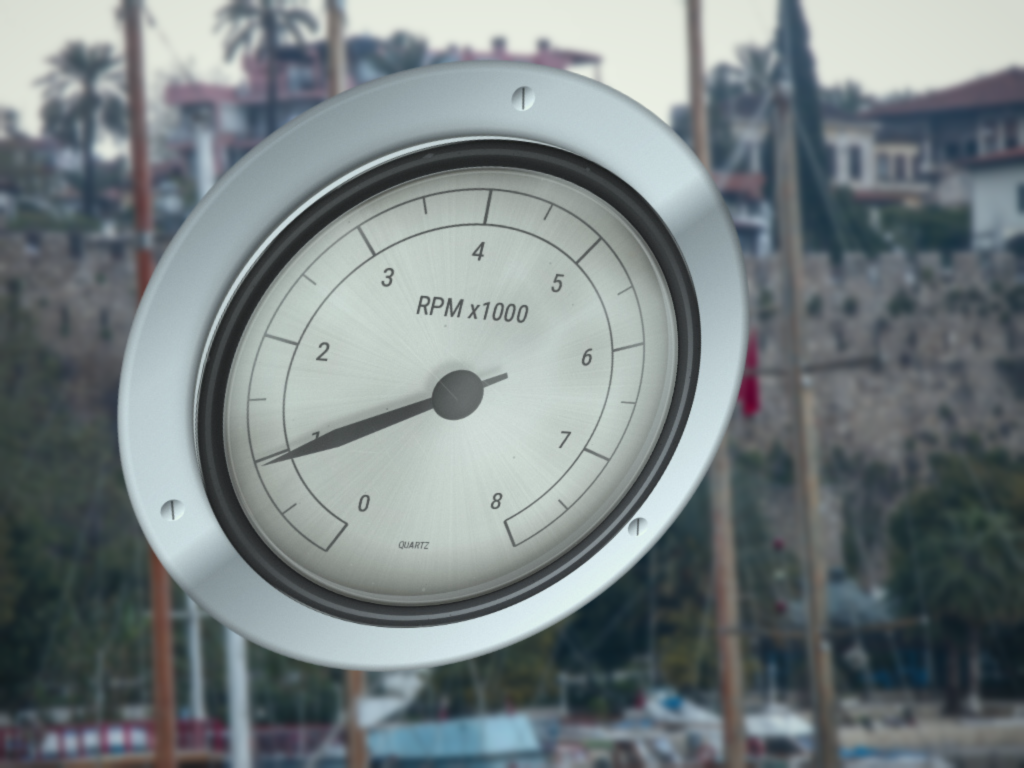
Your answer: 1000 rpm
